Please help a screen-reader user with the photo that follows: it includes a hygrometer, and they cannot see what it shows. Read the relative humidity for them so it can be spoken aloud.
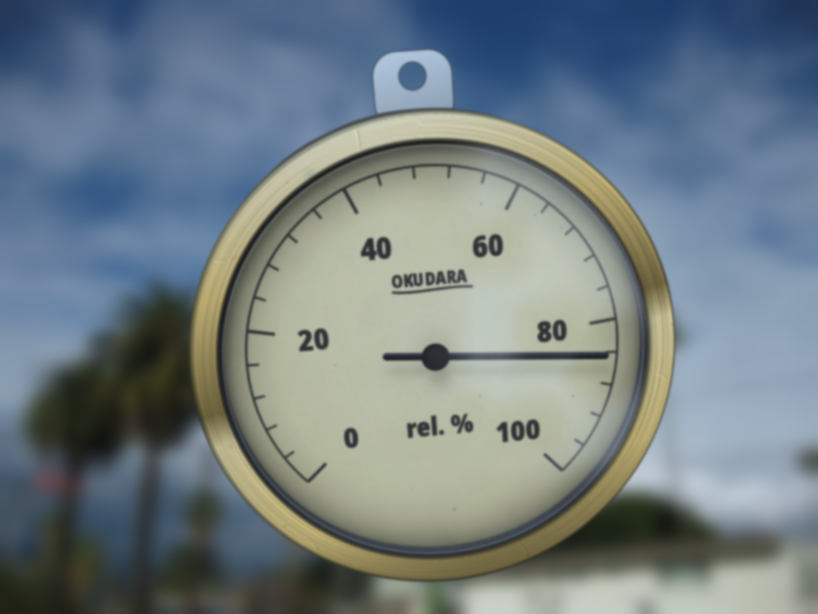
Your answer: 84 %
